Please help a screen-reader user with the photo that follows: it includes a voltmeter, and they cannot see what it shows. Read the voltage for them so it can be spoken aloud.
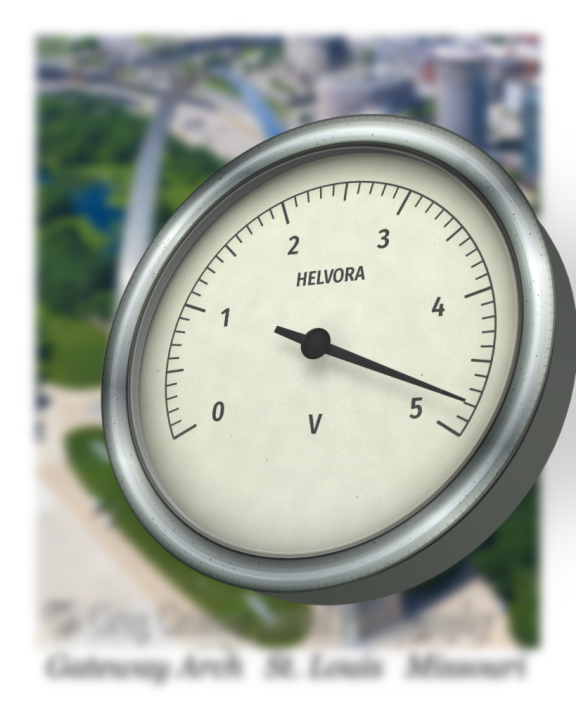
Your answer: 4.8 V
